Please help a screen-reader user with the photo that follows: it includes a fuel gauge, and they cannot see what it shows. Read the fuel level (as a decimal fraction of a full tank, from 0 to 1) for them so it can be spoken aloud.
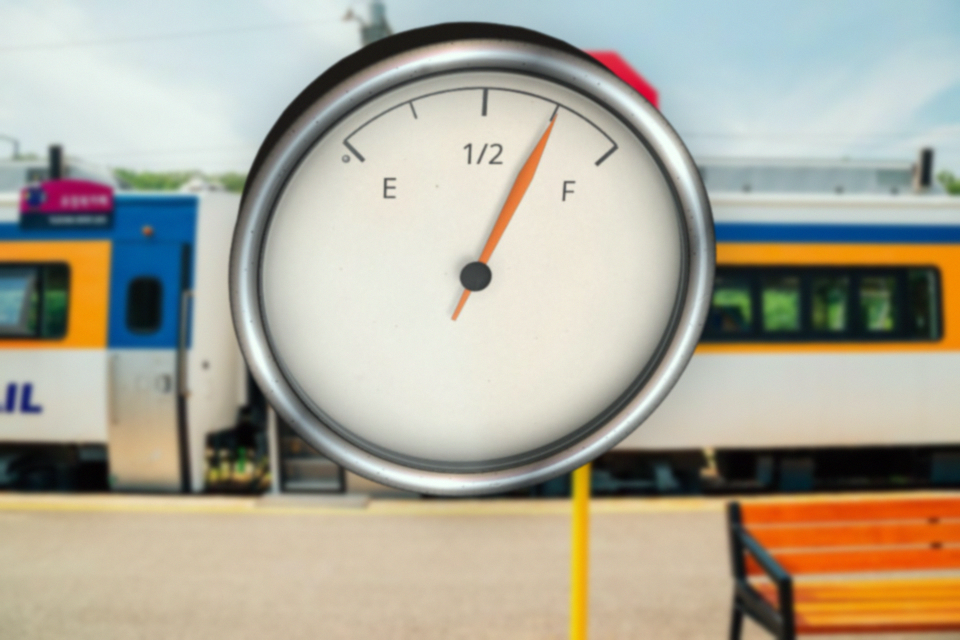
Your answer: 0.75
